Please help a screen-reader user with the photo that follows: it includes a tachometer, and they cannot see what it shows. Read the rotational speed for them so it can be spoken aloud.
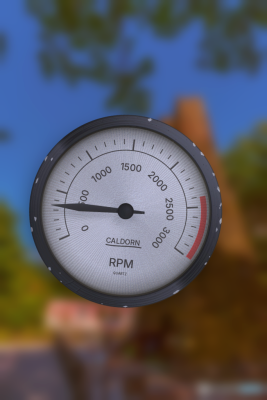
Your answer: 350 rpm
